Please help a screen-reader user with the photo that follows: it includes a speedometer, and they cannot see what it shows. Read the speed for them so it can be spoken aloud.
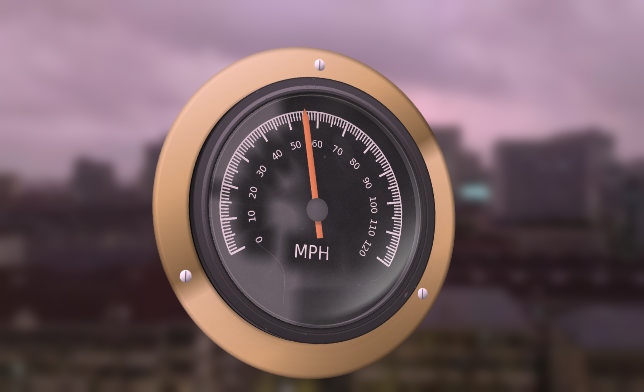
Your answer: 55 mph
